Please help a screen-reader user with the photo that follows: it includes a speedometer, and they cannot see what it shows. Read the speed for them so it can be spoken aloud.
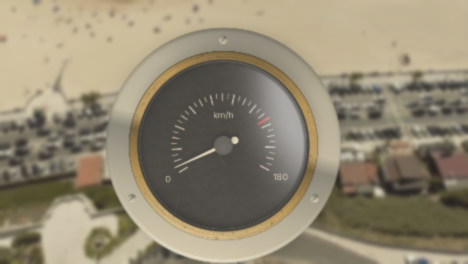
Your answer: 5 km/h
